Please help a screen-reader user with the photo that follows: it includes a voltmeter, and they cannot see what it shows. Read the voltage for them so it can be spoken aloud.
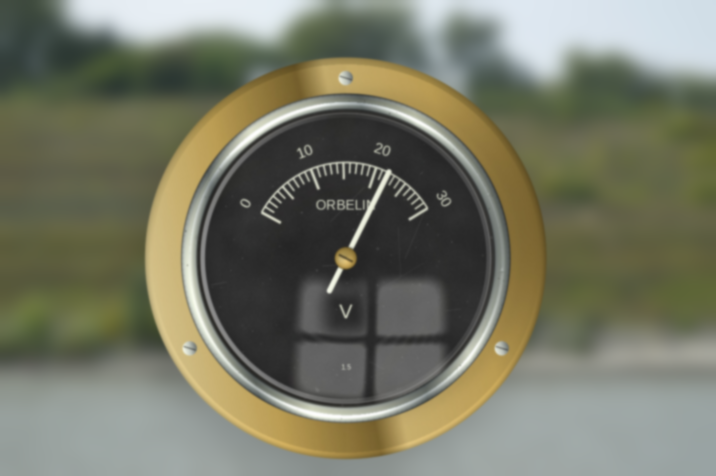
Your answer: 22 V
